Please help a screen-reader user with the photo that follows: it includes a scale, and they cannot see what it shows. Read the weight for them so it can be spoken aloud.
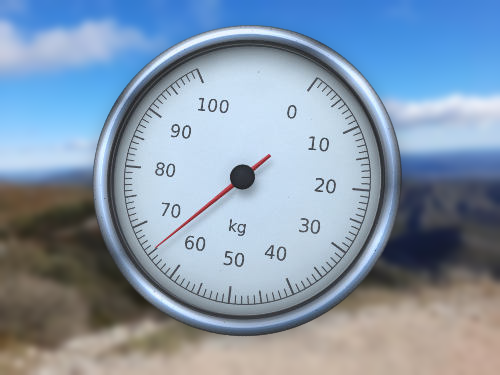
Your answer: 65 kg
